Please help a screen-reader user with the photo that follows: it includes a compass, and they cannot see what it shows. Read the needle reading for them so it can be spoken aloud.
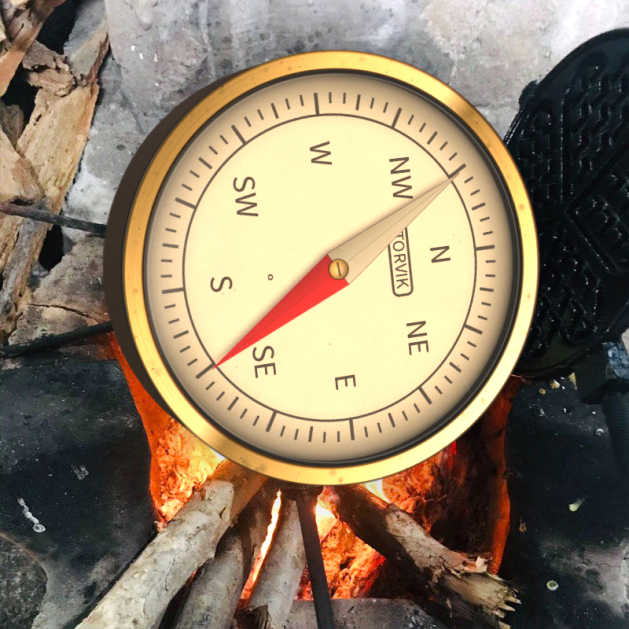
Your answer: 150 °
